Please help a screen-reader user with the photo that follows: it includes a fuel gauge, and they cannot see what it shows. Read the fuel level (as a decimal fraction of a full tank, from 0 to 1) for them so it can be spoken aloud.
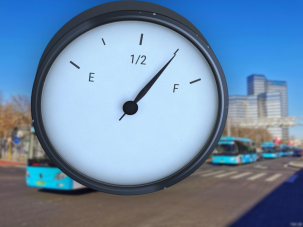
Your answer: 0.75
